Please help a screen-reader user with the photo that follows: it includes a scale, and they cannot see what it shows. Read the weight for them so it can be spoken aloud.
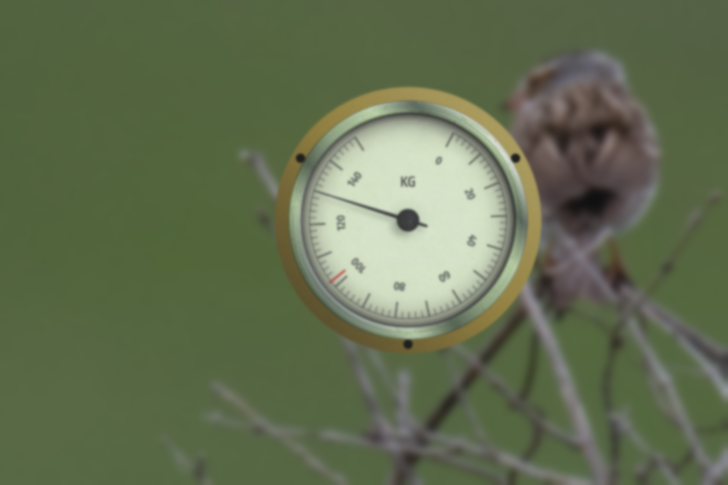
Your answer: 130 kg
